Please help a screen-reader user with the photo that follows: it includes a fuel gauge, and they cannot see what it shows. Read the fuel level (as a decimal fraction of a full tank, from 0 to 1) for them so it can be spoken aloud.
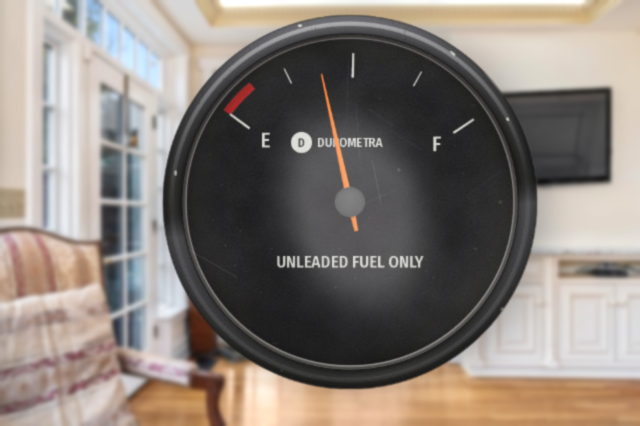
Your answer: 0.375
